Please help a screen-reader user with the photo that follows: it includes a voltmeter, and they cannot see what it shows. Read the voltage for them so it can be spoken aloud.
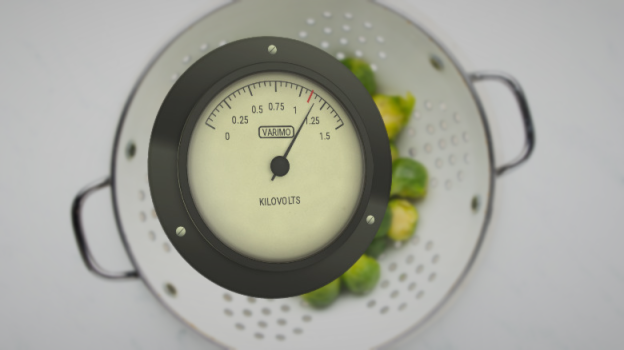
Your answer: 1.15 kV
